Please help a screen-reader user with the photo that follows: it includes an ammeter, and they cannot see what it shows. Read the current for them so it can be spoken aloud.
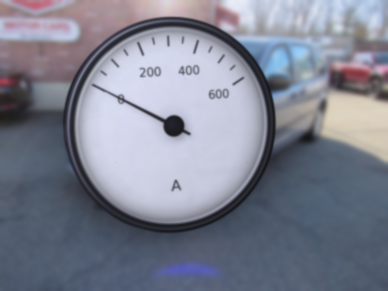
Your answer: 0 A
